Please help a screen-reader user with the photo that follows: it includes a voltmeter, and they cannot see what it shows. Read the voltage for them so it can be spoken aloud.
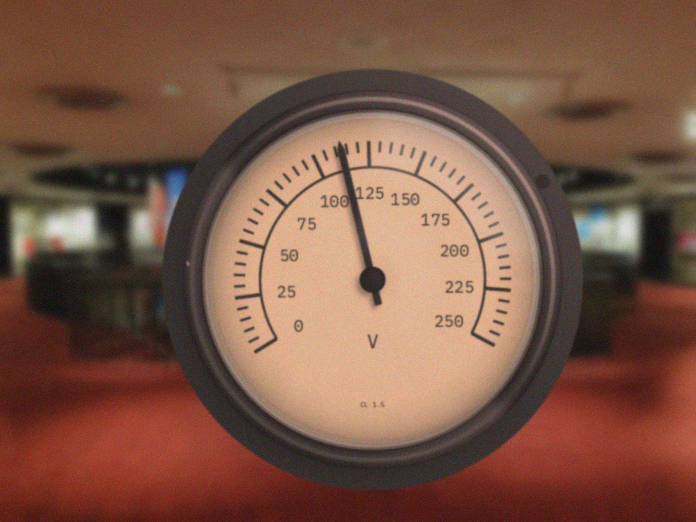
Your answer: 112.5 V
